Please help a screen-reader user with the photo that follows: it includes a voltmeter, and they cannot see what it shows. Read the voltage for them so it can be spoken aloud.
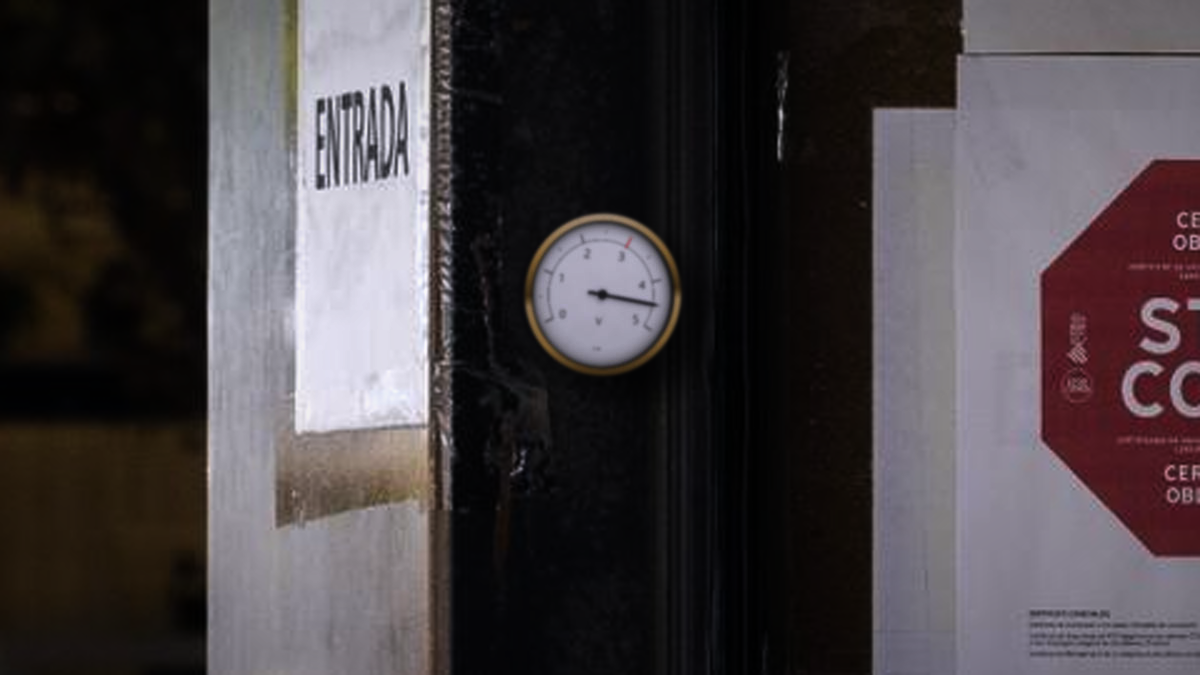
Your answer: 4.5 V
